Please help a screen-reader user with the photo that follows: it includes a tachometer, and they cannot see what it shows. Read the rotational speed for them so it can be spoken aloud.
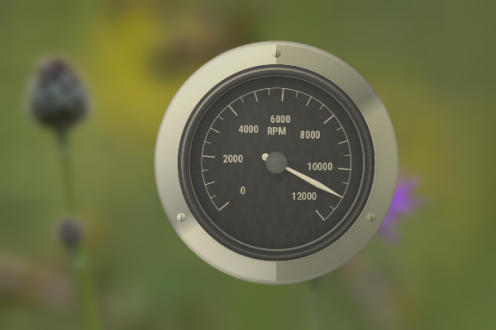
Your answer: 11000 rpm
